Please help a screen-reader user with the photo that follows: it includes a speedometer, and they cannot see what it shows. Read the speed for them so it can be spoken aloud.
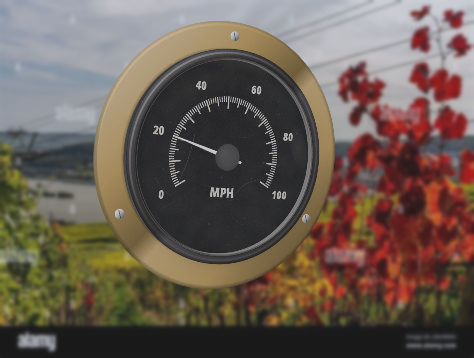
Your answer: 20 mph
